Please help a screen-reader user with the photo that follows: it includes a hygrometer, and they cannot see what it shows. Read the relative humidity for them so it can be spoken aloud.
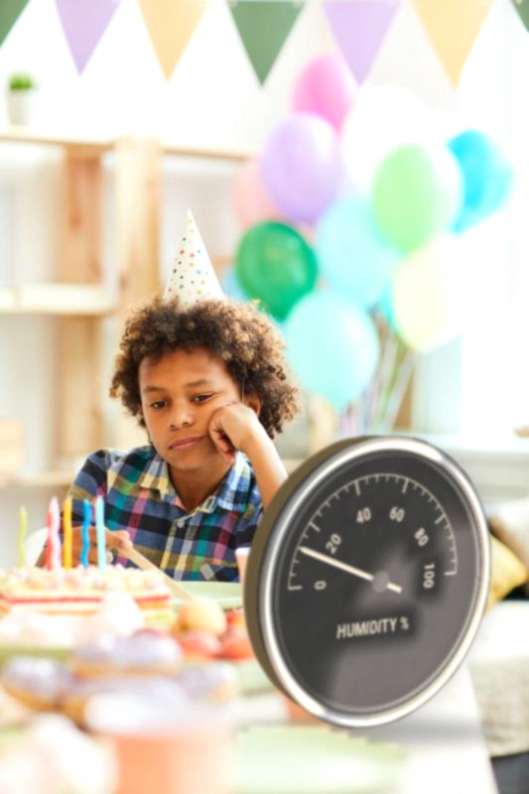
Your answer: 12 %
